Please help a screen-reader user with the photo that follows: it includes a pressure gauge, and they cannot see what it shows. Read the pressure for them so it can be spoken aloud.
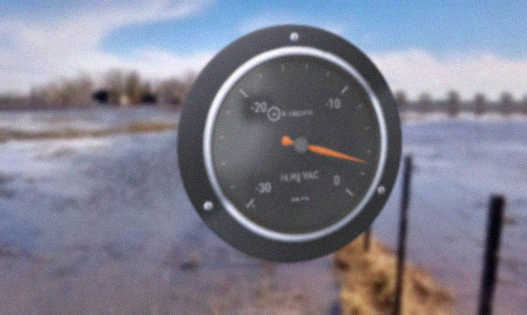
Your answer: -3 inHg
